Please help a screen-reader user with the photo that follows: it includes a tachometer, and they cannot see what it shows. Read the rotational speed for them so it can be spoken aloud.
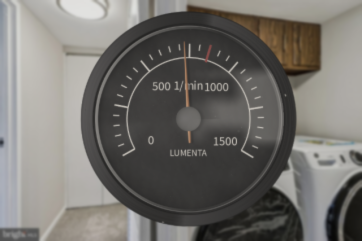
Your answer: 725 rpm
